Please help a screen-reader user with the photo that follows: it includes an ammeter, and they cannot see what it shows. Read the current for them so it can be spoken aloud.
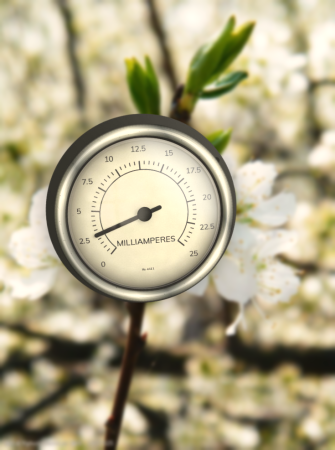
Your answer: 2.5 mA
